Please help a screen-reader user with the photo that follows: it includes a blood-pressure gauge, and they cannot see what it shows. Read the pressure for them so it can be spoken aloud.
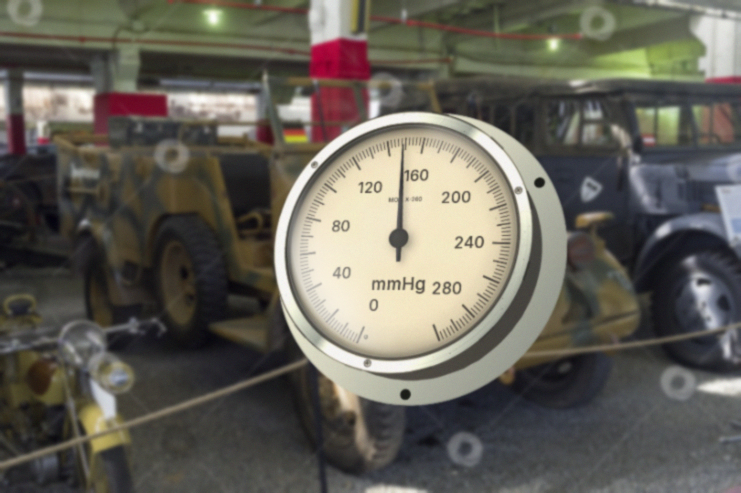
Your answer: 150 mmHg
